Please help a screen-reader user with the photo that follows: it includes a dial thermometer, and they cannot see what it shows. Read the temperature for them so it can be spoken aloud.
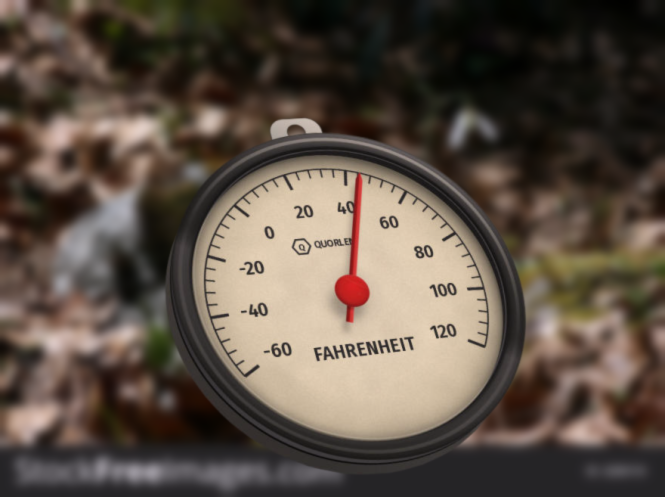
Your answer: 44 °F
